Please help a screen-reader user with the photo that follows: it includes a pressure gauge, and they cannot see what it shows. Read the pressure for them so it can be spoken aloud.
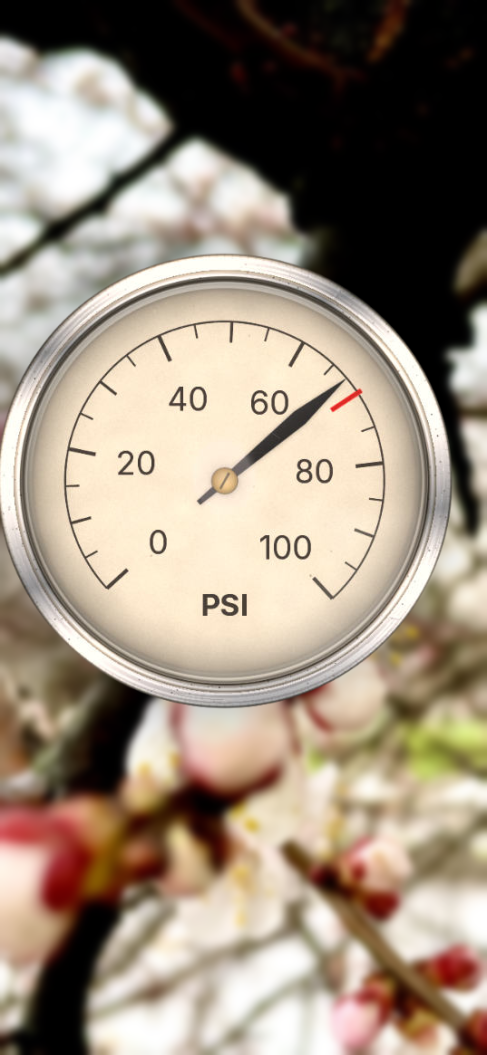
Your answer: 67.5 psi
